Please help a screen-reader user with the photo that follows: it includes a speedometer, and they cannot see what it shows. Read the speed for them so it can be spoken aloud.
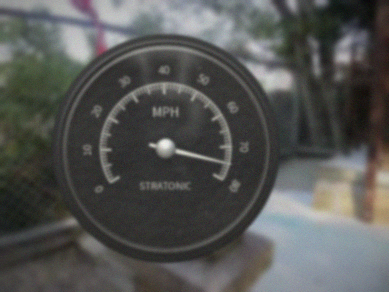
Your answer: 75 mph
